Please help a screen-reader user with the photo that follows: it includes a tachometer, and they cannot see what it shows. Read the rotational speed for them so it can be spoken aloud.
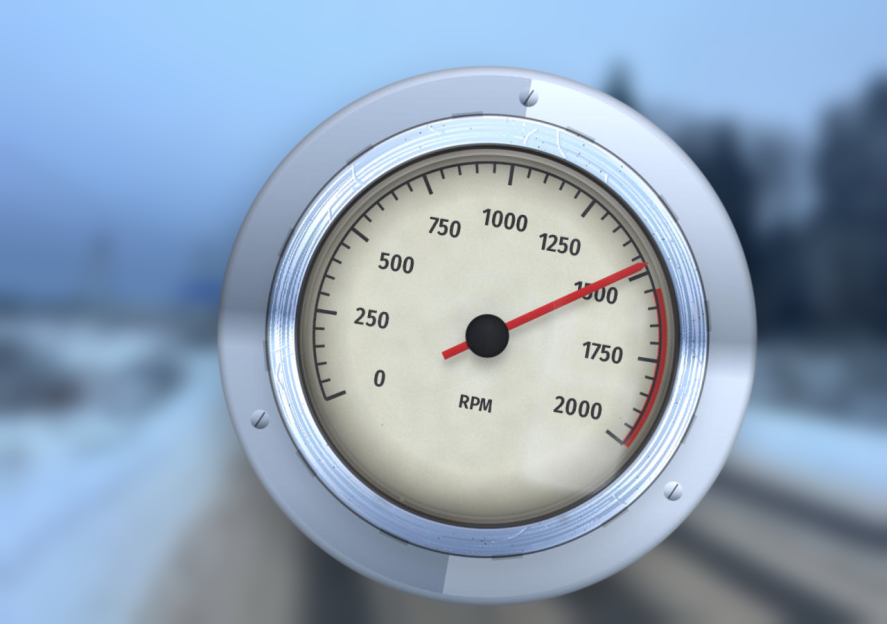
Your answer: 1475 rpm
